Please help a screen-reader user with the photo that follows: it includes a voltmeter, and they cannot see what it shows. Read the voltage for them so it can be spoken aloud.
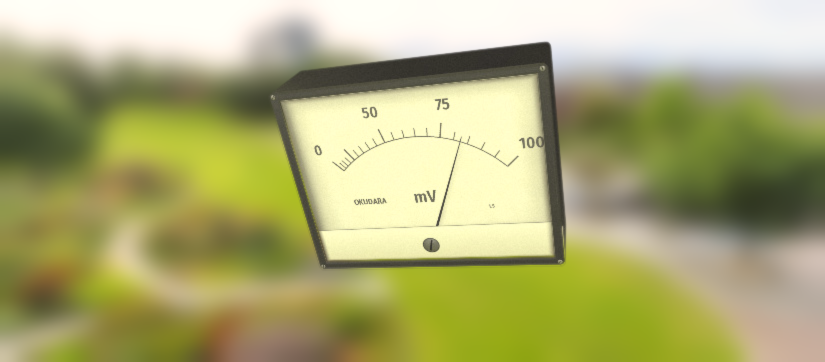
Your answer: 82.5 mV
